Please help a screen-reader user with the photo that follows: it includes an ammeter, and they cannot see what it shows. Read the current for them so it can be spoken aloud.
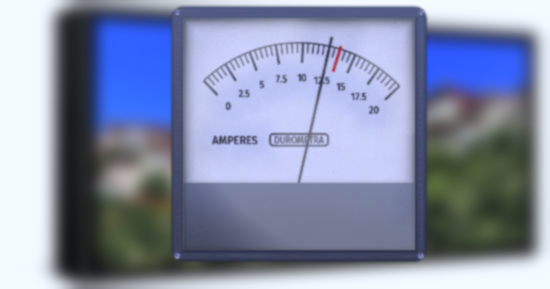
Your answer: 12.5 A
